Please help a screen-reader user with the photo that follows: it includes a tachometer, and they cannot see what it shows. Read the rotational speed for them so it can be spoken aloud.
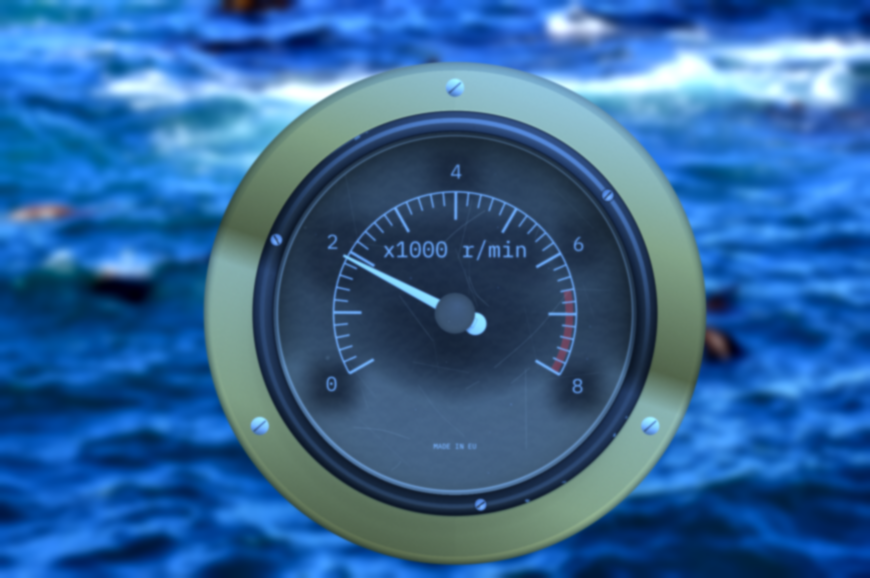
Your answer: 1900 rpm
